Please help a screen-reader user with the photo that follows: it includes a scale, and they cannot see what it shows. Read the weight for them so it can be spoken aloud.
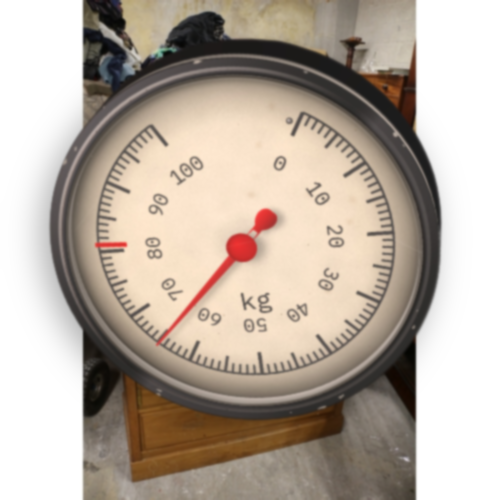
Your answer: 65 kg
